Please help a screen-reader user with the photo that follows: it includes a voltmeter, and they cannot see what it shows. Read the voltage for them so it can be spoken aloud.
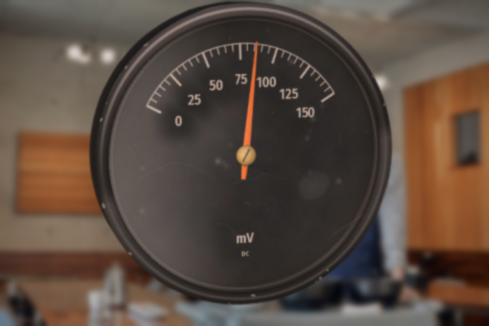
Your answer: 85 mV
